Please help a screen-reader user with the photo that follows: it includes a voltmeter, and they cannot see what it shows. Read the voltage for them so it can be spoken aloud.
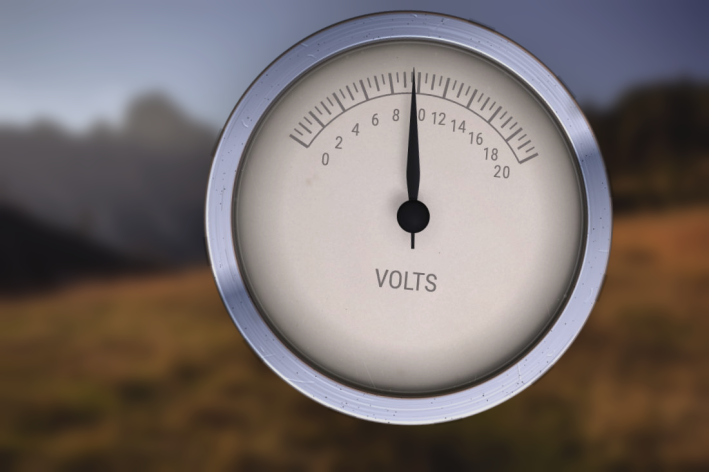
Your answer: 9.5 V
